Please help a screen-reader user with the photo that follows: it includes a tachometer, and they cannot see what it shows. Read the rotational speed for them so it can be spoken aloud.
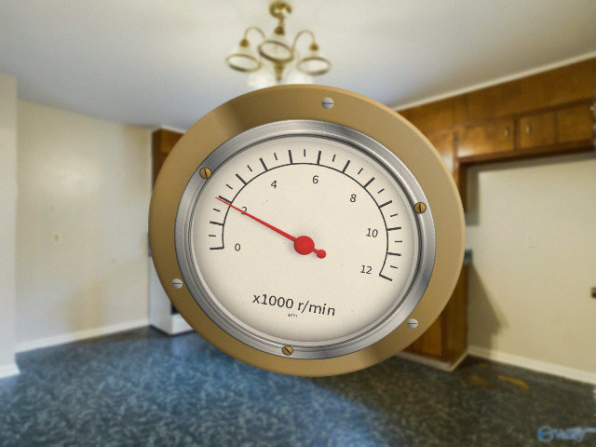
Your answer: 2000 rpm
